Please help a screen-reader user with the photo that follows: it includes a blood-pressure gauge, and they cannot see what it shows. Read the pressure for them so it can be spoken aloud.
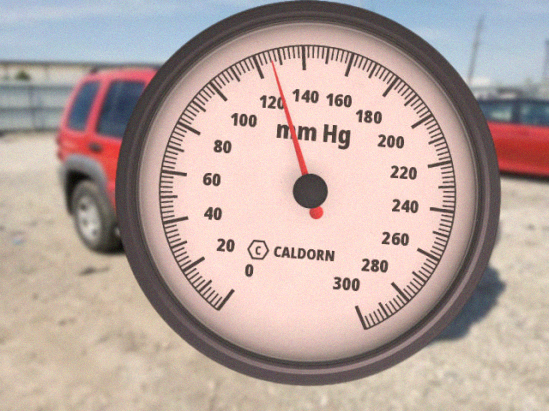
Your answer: 126 mmHg
